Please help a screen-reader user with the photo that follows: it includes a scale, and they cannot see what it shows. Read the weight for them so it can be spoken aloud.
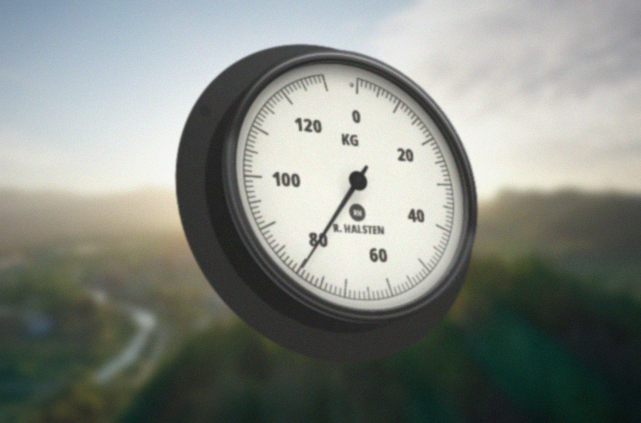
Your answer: 80 kg
